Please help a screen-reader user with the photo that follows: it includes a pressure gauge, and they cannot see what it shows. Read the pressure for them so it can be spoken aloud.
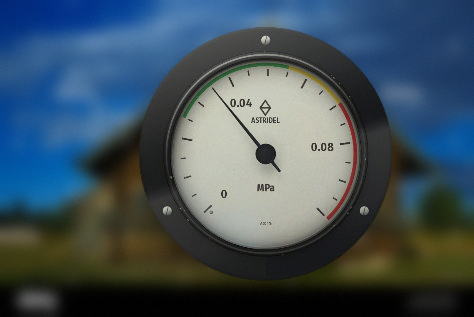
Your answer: 0.035 MPa
